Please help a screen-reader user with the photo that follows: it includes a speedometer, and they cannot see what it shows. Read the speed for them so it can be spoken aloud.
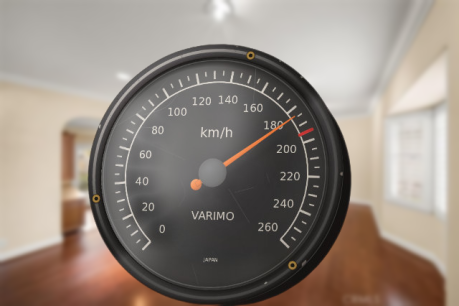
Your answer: 185 km/h
